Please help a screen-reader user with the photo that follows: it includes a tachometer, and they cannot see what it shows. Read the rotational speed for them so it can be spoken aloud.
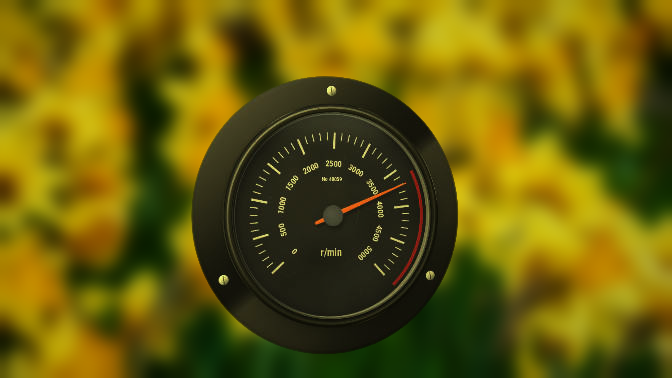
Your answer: 3700 rpm
